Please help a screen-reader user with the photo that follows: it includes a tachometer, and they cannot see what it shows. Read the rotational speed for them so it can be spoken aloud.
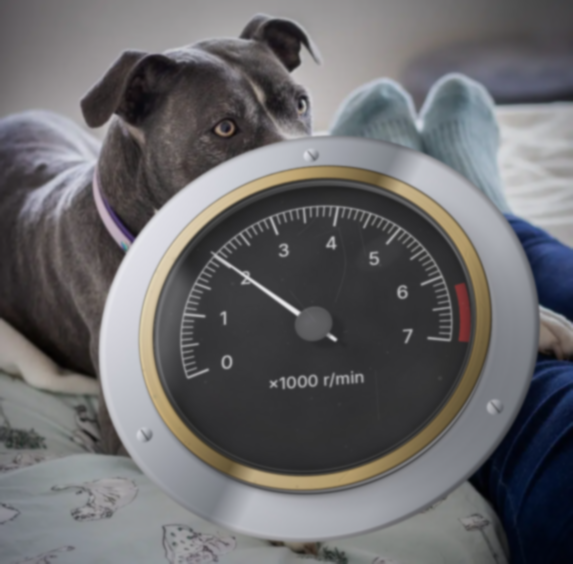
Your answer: 2000 rpm
